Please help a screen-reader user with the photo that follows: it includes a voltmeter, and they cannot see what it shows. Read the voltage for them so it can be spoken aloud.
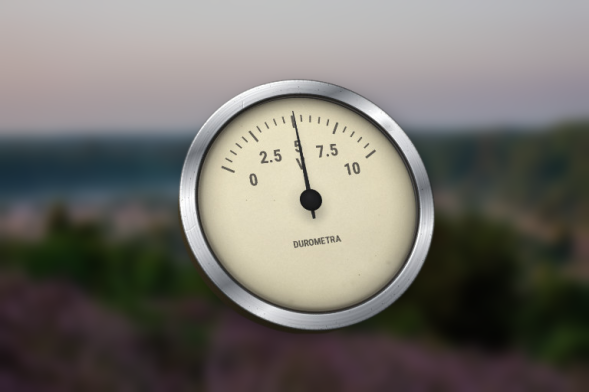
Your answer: 5 V
